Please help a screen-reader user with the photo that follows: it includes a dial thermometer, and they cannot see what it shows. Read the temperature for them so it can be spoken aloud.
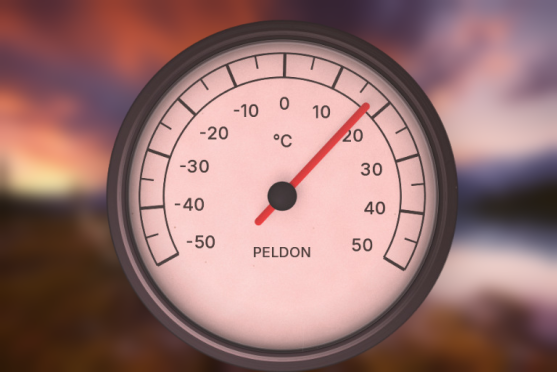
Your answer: 17.5 °C
